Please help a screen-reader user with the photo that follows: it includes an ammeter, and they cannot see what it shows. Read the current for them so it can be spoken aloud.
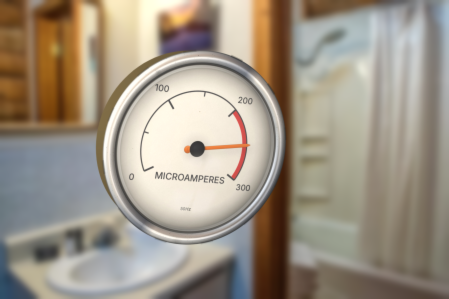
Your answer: 250 µA
